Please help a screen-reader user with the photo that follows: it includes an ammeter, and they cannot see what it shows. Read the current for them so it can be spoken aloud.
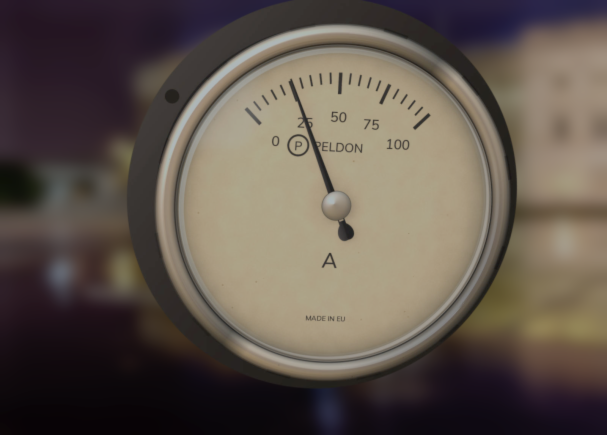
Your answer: 25 A
